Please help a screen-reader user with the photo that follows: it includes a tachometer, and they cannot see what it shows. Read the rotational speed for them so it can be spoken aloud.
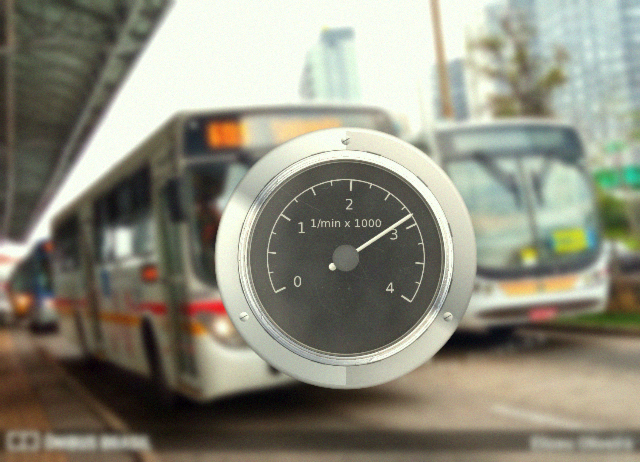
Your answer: 2875 rpm
